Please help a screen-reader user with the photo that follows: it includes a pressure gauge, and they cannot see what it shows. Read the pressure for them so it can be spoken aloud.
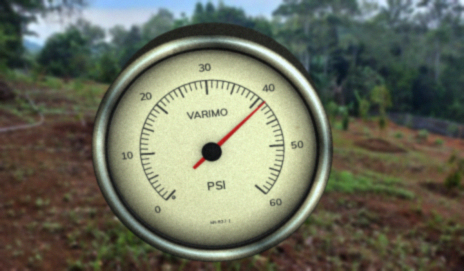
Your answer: 41 psi
